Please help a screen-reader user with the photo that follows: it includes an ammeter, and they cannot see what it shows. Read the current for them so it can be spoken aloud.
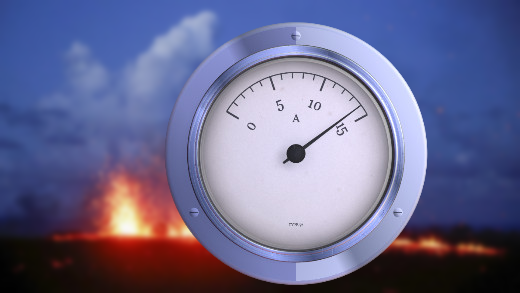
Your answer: 14 A
